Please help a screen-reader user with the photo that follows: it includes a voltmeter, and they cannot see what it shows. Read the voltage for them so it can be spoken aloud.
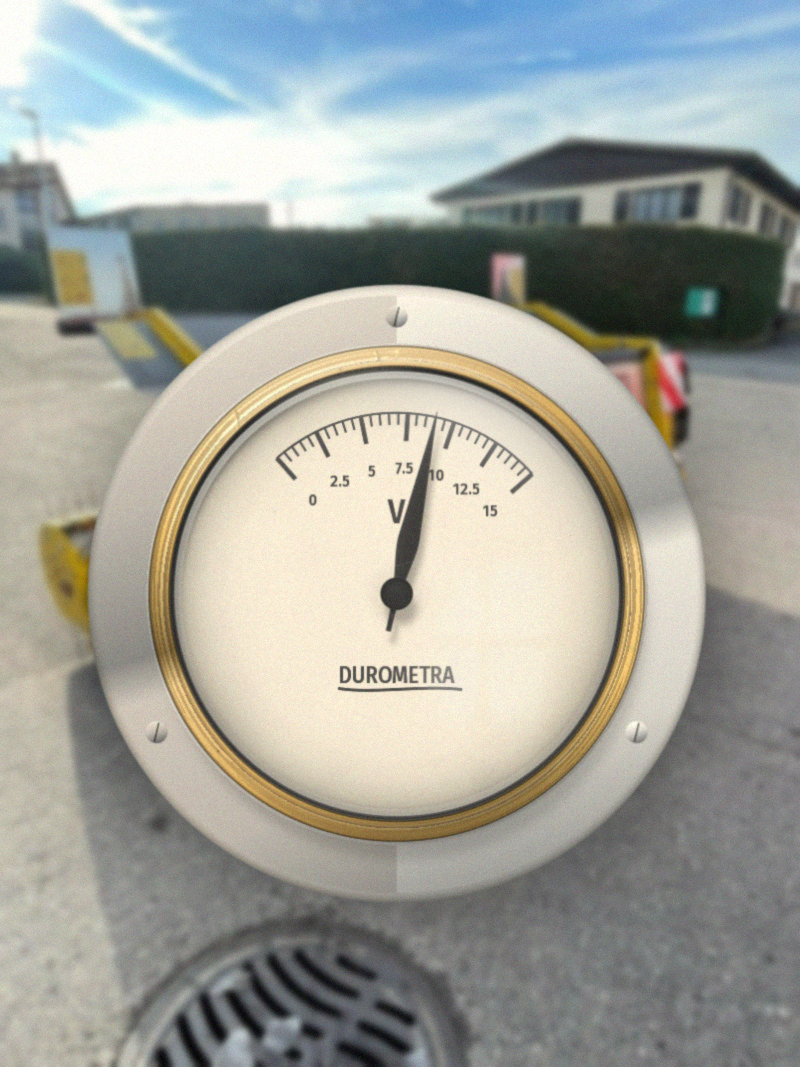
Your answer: 9 V
